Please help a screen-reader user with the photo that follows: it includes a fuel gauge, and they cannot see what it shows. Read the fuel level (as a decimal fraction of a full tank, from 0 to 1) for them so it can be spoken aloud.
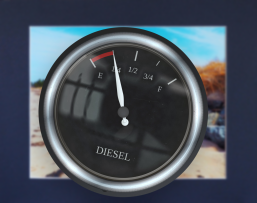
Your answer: 0.25
